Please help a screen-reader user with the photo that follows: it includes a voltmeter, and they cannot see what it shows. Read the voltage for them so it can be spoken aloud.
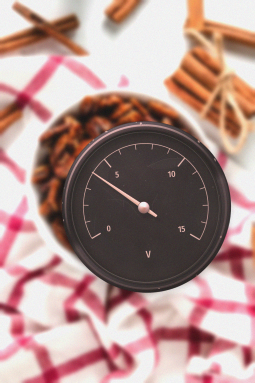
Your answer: 4 V
